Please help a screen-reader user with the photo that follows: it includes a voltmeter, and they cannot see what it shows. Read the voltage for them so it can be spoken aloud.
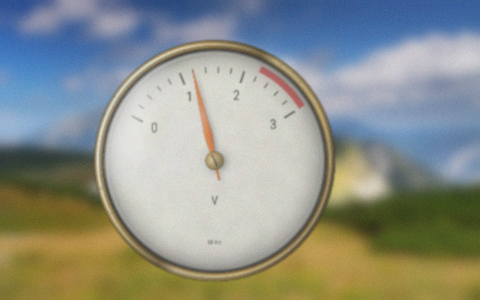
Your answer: 1.2 V
